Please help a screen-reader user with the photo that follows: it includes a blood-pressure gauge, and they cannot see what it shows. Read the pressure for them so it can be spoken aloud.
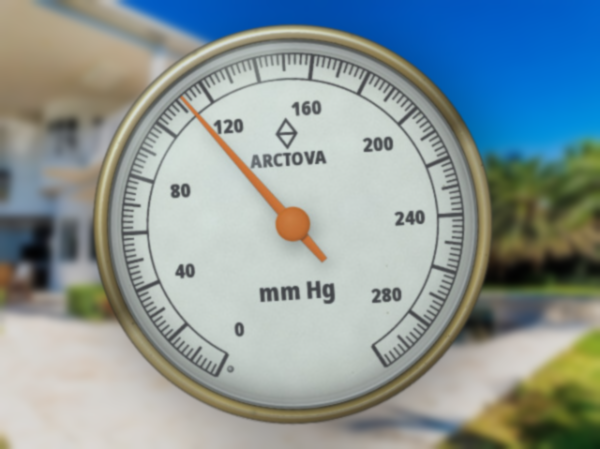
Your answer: 112 mmHg
